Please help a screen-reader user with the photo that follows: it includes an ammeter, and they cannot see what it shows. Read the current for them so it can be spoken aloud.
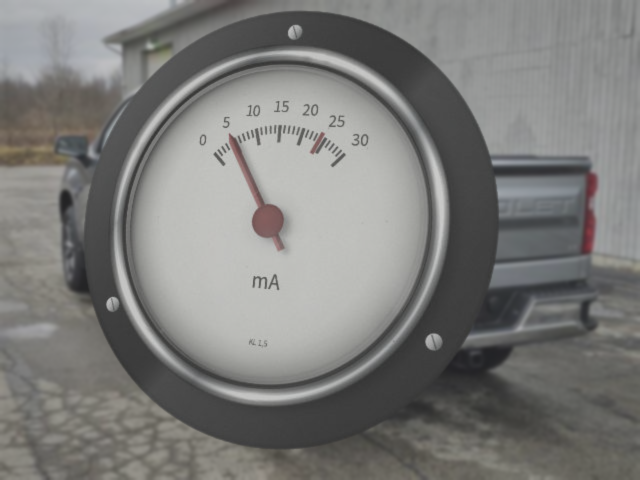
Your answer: 5 mA
